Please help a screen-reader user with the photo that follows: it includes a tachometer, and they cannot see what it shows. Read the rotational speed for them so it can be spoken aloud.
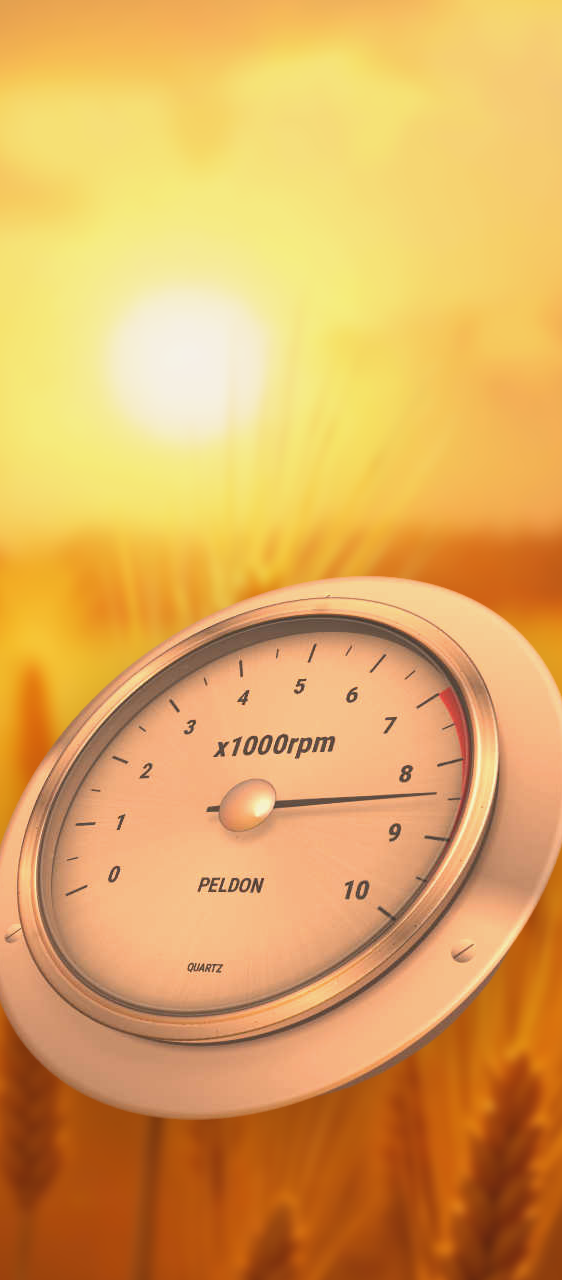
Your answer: 8500 rpm
